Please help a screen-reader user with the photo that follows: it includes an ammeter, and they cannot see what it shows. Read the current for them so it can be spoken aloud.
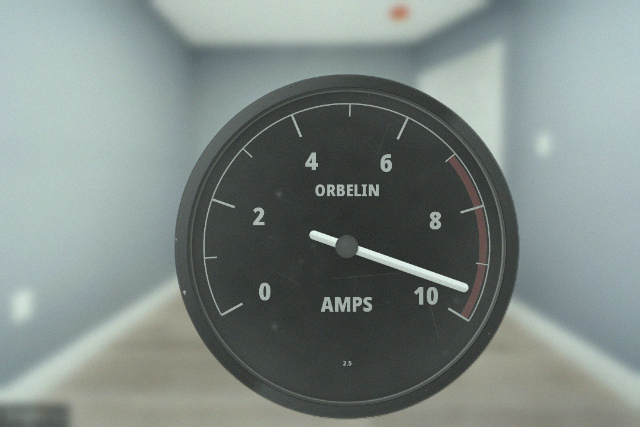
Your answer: 9.5 A
